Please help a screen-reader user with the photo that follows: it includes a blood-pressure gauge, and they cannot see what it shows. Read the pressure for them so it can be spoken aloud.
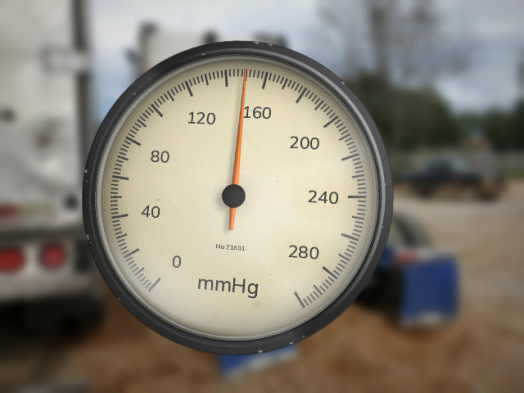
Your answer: 150 mmHg
